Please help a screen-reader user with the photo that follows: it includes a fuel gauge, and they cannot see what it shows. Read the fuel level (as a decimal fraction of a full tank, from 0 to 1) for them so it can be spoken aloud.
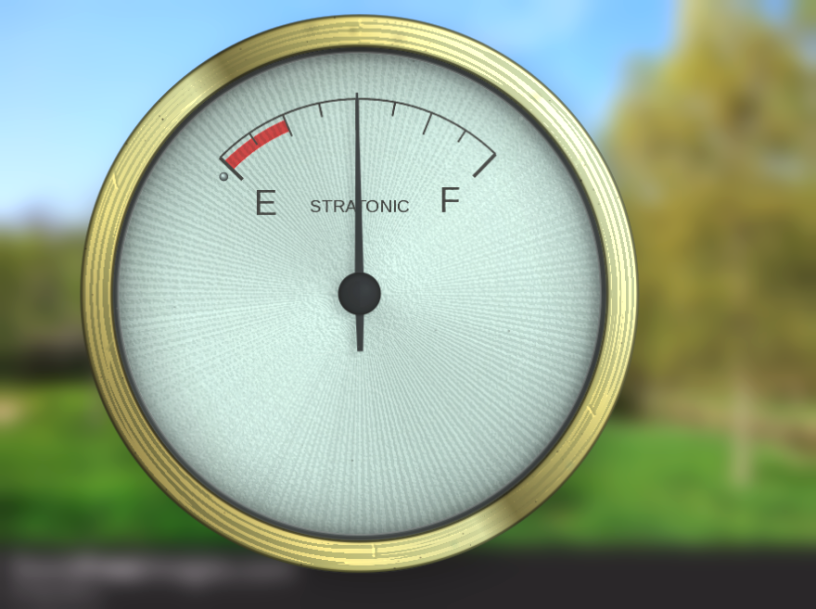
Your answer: 0.5
